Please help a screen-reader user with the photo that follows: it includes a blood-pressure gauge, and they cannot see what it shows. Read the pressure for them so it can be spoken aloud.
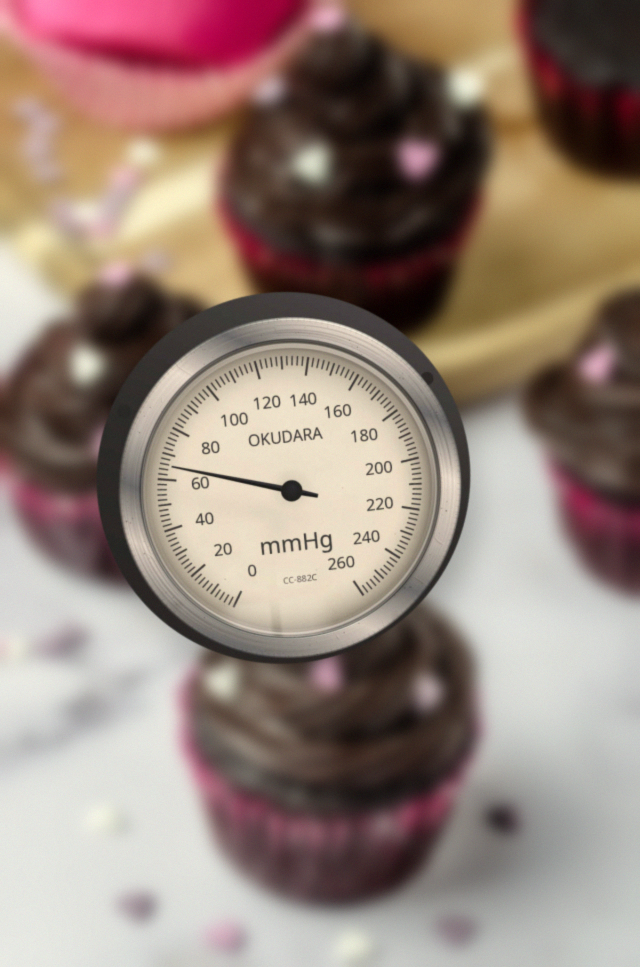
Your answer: 66 mmHg
